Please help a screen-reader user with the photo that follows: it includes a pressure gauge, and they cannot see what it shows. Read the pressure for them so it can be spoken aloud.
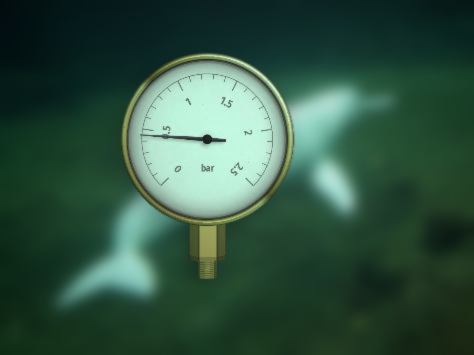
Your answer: 0.45 bar
